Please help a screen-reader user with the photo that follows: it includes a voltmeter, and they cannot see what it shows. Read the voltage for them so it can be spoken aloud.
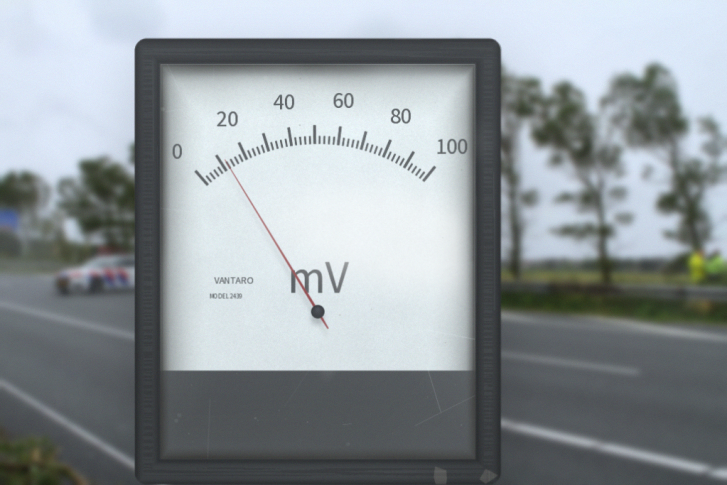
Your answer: 12 mV
